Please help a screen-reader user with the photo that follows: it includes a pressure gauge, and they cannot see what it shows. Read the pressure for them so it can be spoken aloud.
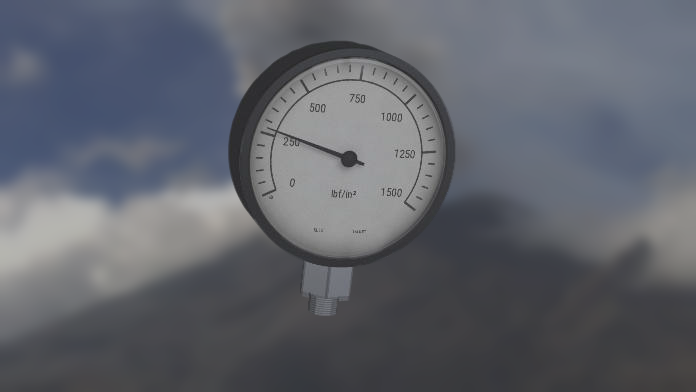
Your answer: 275 psi
